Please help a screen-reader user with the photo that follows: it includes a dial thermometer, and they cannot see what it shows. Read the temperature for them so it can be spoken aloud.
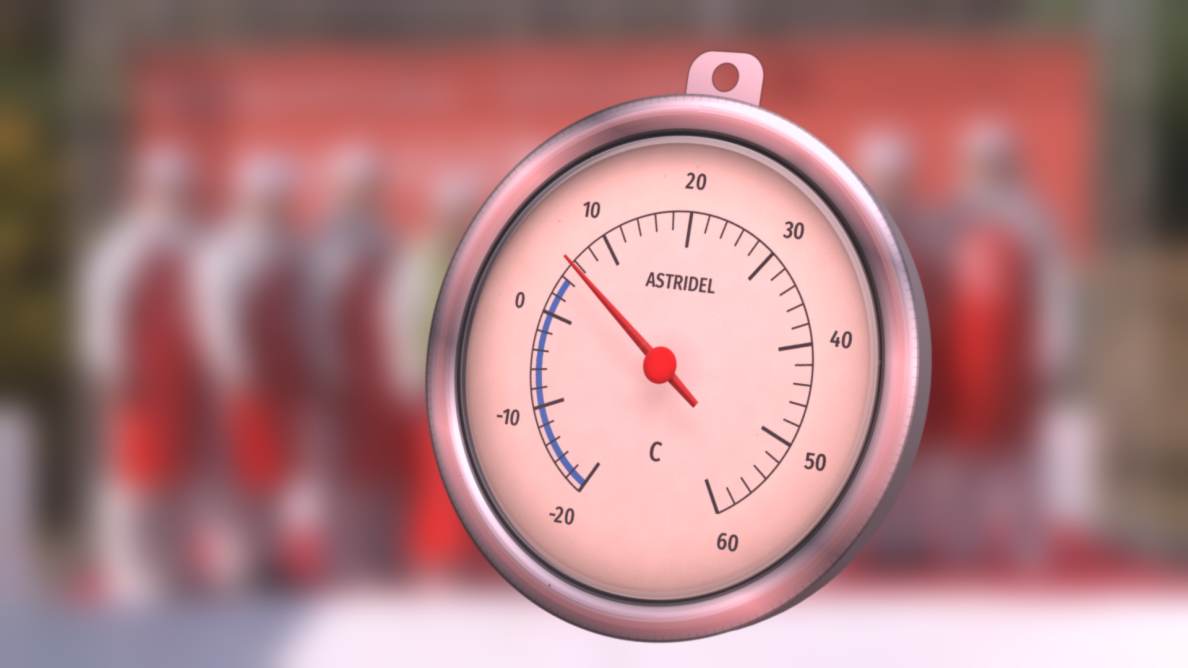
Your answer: 6 °C
